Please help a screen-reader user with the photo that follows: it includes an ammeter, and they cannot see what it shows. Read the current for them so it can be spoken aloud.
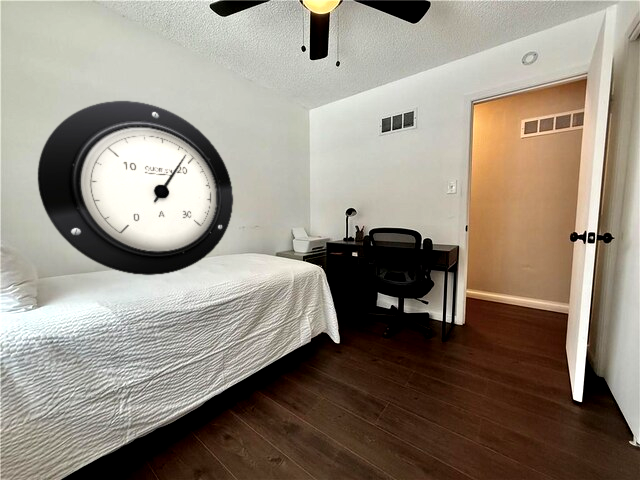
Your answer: 19 A
